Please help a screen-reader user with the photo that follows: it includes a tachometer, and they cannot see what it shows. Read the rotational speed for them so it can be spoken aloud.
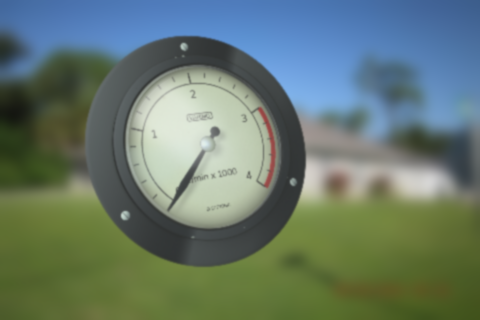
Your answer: 0 rpm
